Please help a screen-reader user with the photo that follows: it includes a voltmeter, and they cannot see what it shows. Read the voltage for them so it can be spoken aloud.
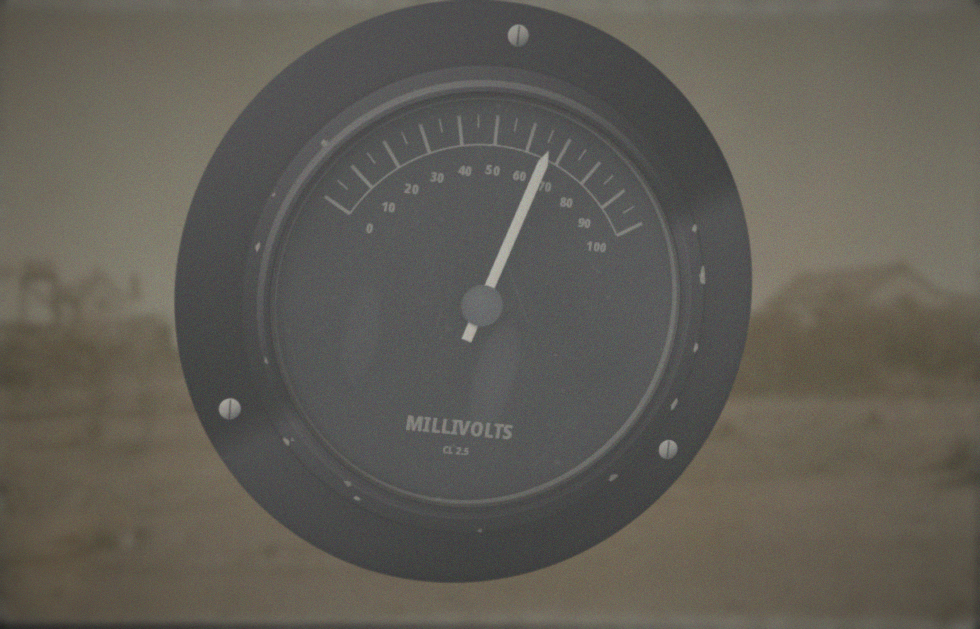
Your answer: 65 mV
